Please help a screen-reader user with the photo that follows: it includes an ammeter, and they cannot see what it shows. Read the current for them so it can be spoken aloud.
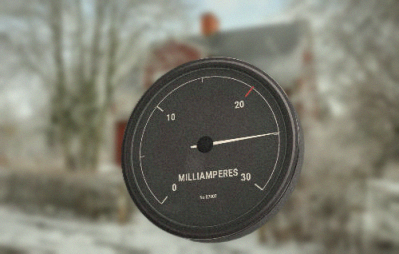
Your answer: 25 mA
